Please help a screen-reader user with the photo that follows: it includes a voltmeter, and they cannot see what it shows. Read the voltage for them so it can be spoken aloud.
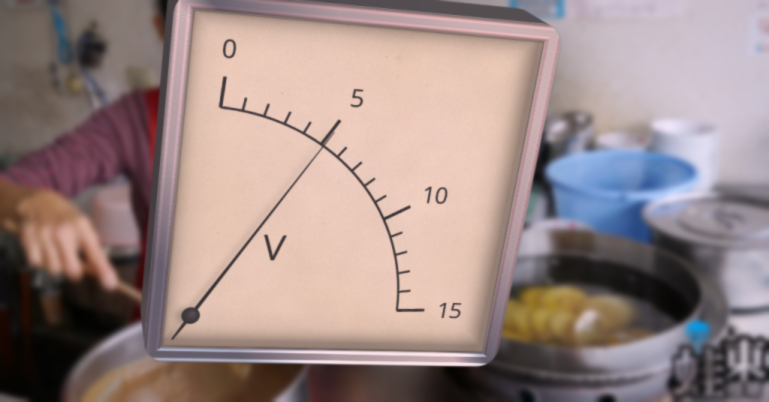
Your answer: 5 V
